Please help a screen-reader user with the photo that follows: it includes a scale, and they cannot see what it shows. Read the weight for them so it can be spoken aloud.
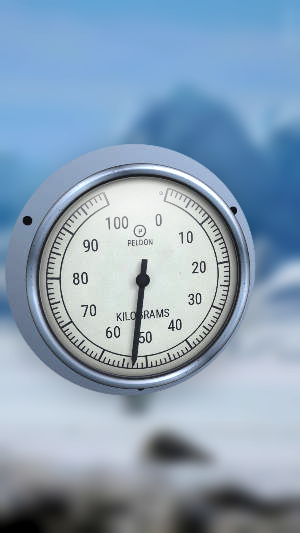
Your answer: 53 kg
